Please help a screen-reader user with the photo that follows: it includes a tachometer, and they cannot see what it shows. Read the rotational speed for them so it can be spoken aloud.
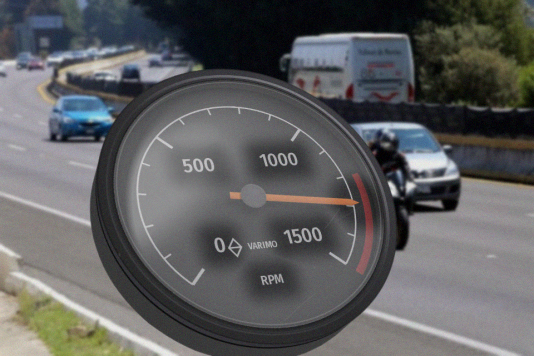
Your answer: 1300 rpm
